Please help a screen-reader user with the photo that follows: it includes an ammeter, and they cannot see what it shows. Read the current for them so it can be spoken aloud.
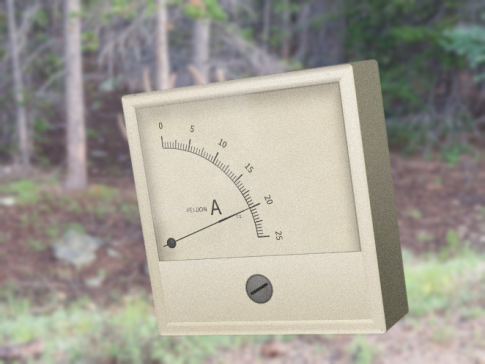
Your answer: 20 A
